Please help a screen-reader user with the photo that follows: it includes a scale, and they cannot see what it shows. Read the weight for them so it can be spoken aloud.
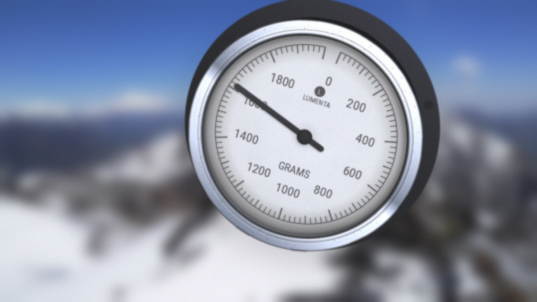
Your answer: 1620 g
